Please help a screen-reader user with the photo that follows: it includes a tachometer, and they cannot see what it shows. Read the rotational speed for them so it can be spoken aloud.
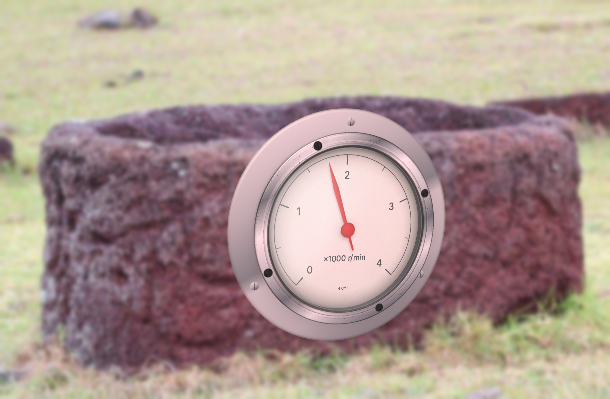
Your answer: 1750 rpm
